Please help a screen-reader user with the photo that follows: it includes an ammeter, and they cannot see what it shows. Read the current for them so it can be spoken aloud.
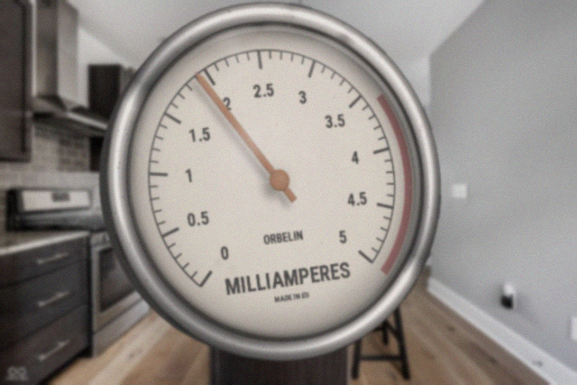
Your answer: 1.9 mA
